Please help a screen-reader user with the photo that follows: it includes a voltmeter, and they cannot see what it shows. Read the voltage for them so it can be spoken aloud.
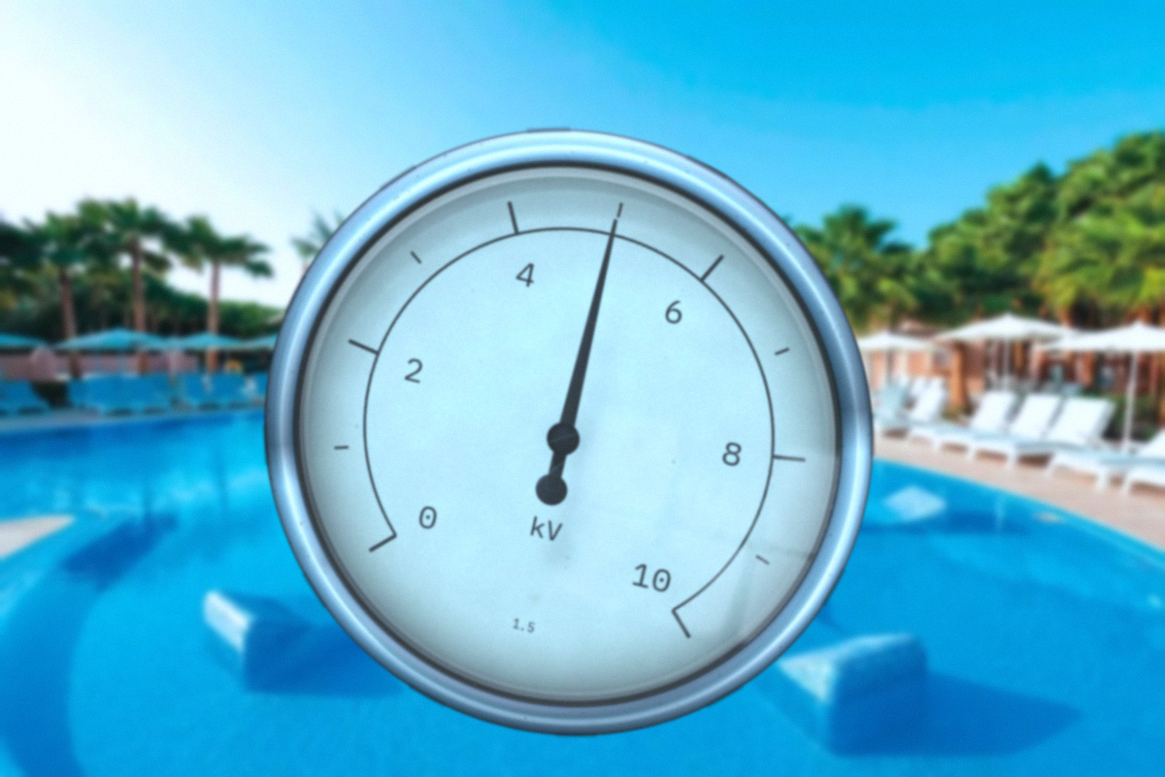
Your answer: 5 kV
